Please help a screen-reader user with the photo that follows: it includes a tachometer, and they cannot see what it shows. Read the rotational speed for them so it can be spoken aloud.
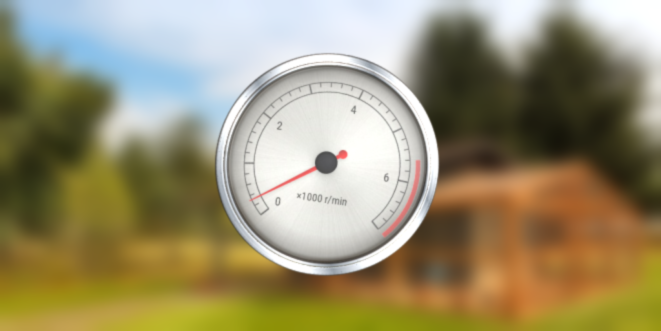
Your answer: 300 rpm
